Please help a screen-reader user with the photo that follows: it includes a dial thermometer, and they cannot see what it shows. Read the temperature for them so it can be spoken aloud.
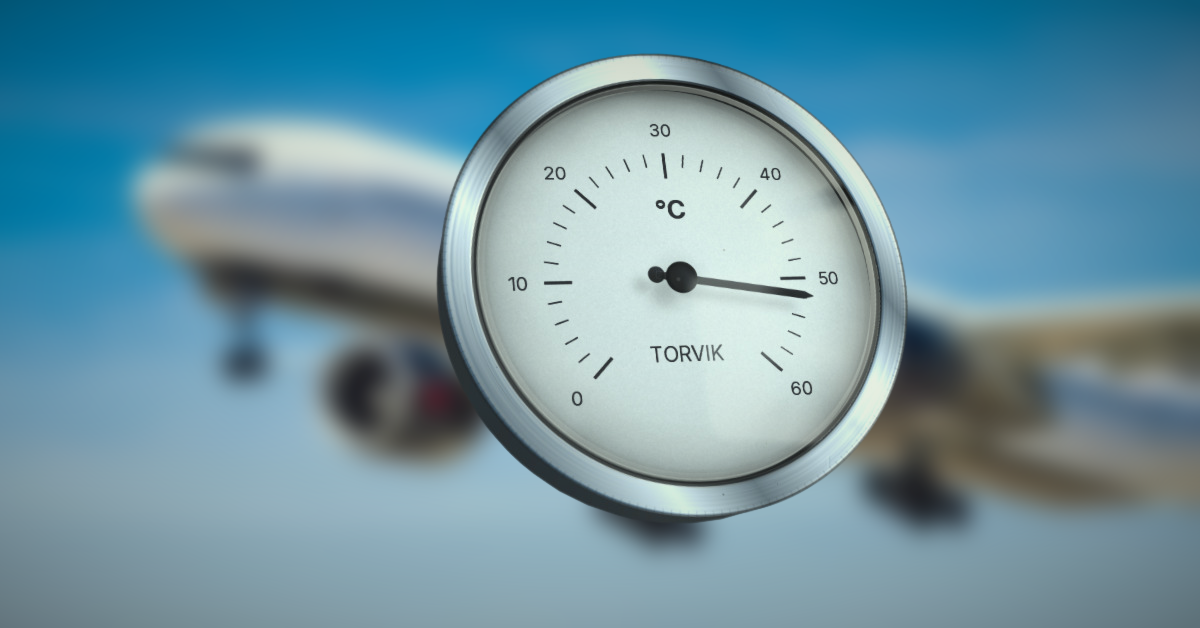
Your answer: 52 °C
